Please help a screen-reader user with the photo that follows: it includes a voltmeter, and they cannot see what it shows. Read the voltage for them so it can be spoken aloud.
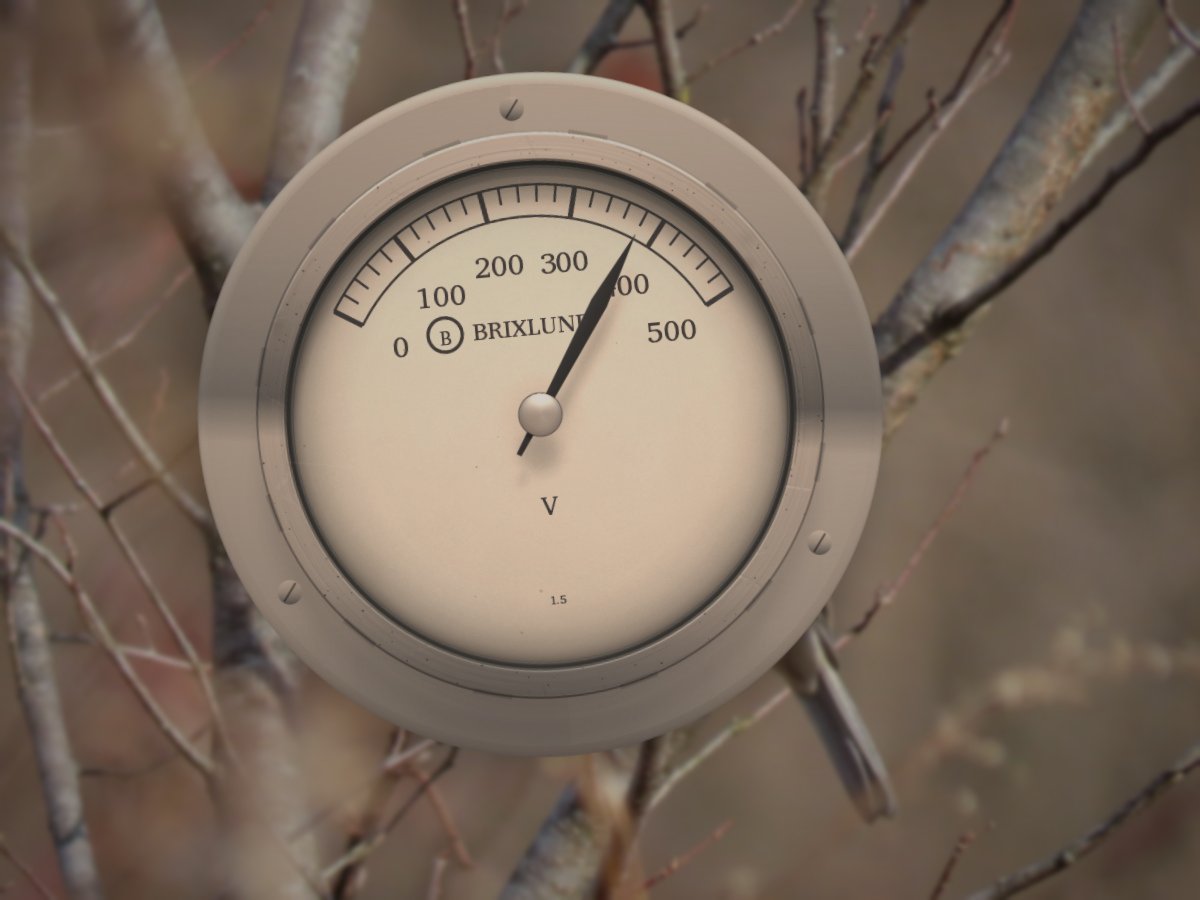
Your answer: 380 V
